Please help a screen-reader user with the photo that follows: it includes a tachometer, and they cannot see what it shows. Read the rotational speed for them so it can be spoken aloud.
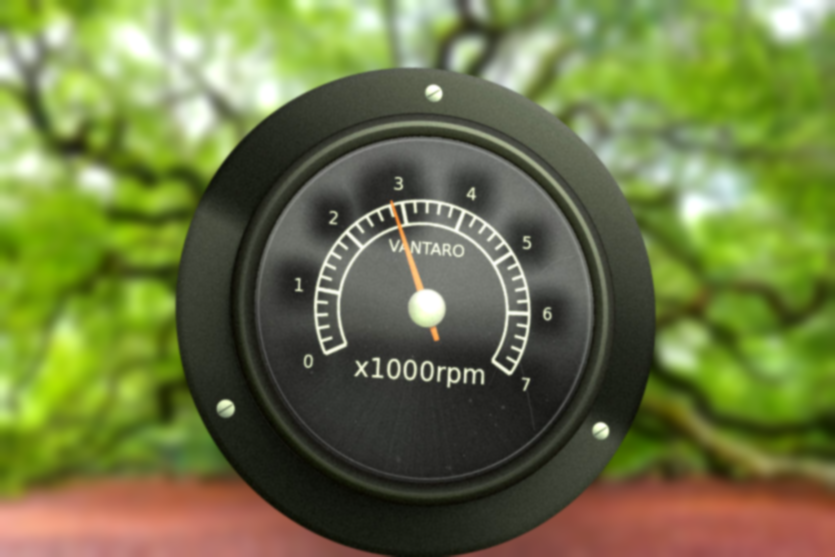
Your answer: 2800 rpm
